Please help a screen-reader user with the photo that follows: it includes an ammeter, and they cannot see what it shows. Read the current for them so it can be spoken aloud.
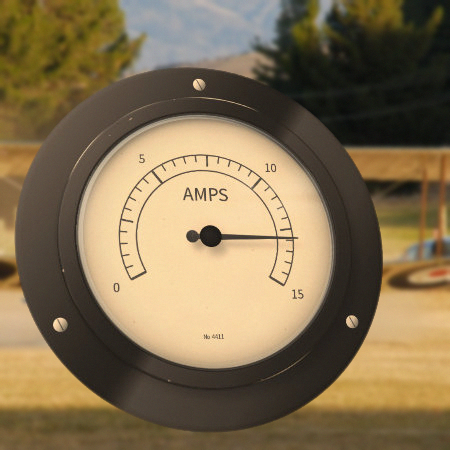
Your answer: 13 A
